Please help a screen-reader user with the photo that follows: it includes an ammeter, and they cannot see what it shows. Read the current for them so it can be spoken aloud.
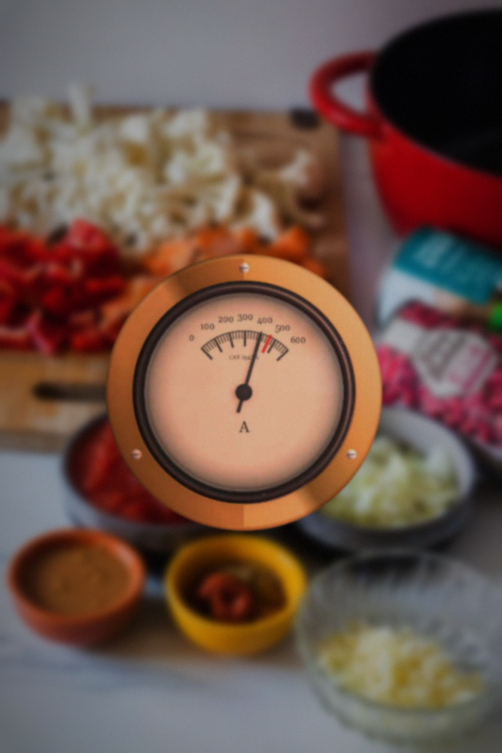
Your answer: 400 A
